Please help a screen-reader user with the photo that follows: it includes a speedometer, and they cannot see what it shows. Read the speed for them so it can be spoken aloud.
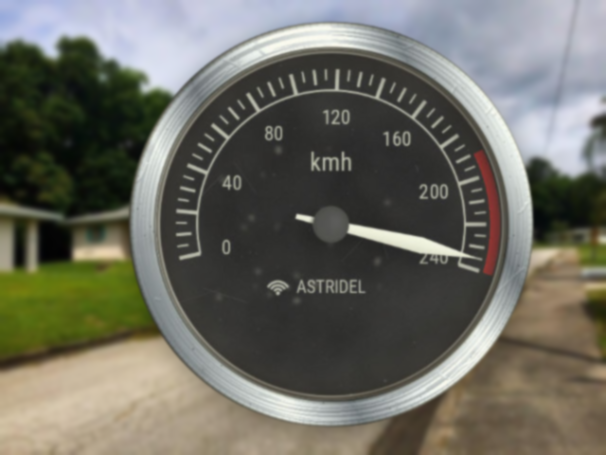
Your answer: 235 km/h
